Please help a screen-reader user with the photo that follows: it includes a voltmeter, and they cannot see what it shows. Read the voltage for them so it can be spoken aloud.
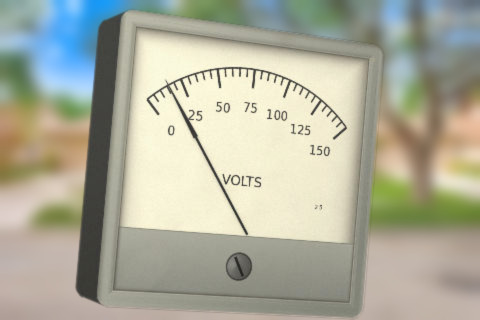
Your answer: 15 V
